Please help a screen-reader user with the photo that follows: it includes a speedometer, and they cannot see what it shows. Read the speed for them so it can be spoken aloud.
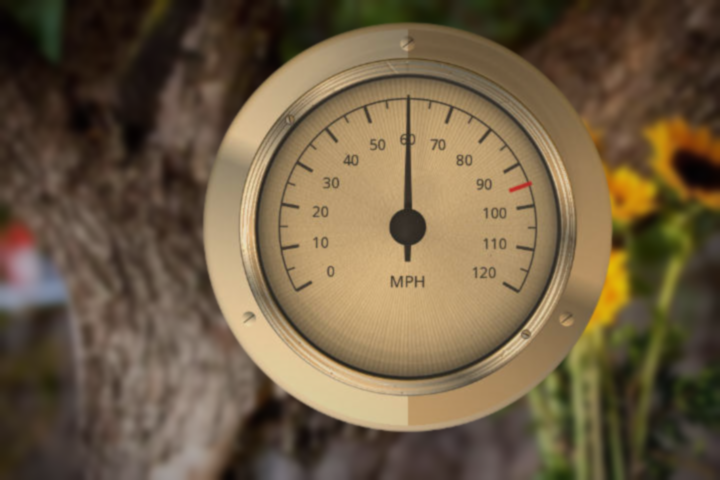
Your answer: 60 mph
